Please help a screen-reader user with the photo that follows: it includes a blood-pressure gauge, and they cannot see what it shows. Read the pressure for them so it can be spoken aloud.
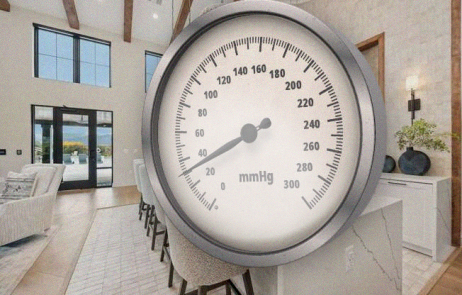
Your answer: 30 mmHg
